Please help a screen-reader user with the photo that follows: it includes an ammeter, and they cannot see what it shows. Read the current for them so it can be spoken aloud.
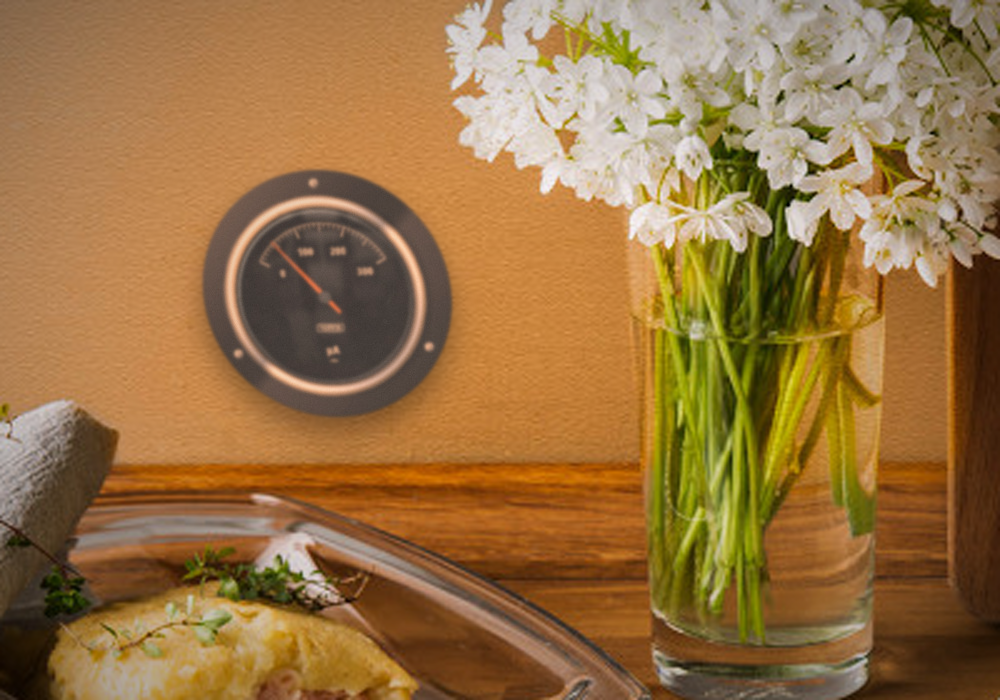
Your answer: 50 µA
